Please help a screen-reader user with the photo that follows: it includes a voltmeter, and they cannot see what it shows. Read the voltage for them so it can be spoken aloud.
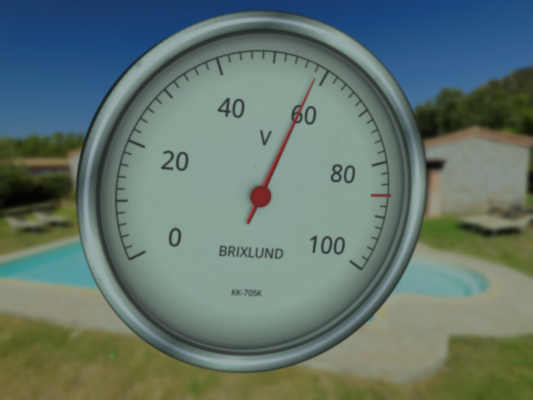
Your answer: 58 V
